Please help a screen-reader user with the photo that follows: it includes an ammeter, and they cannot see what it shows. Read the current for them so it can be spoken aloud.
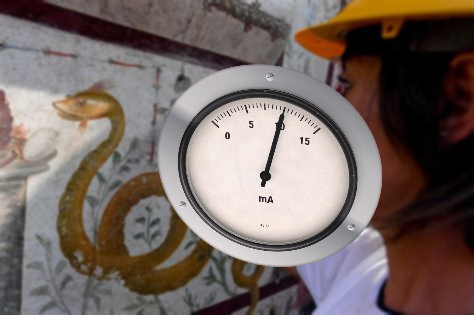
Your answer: 10 mA
